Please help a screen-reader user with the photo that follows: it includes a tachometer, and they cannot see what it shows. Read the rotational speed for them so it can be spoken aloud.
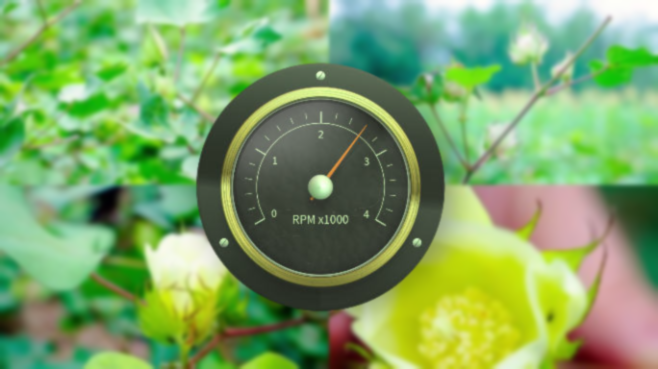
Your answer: 2600 rpm
